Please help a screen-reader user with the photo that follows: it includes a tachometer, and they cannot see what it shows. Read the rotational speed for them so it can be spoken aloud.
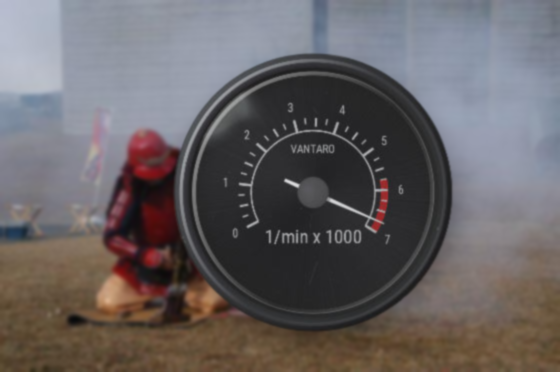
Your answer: 6750 rpm
